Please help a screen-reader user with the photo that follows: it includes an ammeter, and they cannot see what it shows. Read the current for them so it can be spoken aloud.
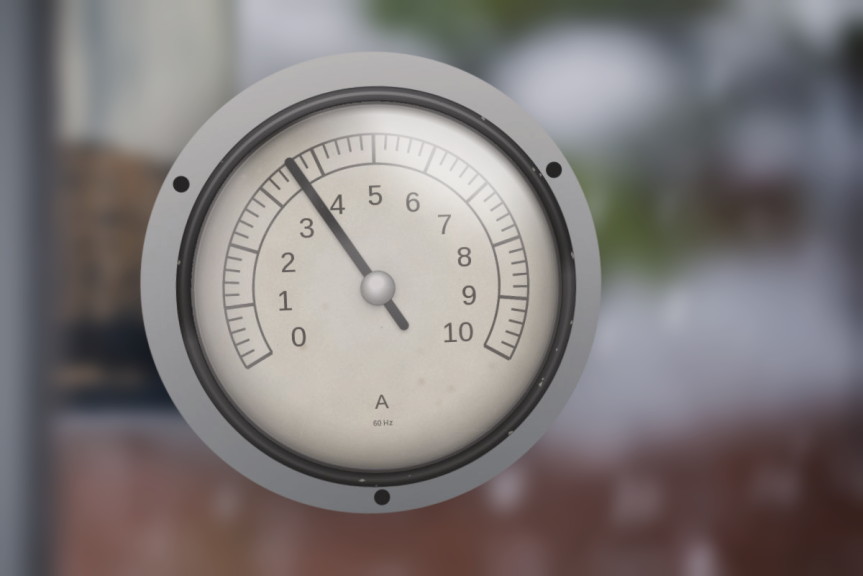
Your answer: 3.6 A
